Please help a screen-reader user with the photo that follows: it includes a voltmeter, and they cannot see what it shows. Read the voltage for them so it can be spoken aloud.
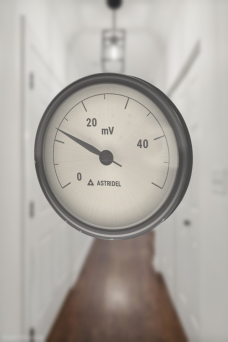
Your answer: 12.5 mV
